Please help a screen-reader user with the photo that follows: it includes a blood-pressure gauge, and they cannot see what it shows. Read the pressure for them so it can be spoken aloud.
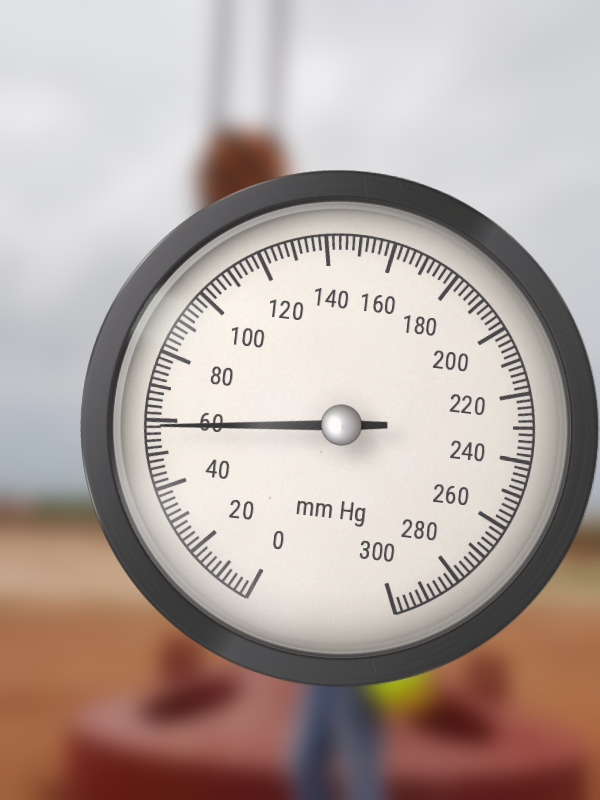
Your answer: 58 mmHg
